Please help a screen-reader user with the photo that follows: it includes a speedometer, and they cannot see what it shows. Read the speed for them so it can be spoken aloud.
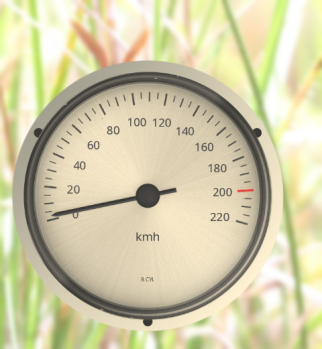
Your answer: 2.5 km/h
